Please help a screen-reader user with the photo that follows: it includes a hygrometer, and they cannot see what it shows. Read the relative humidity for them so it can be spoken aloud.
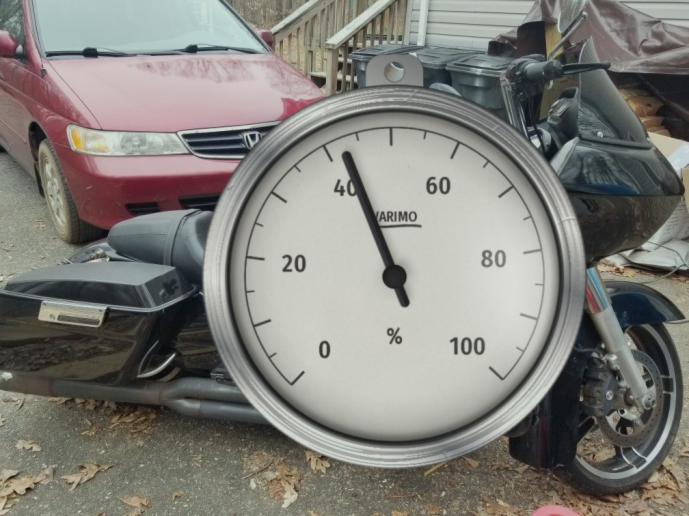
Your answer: 42.5 %
